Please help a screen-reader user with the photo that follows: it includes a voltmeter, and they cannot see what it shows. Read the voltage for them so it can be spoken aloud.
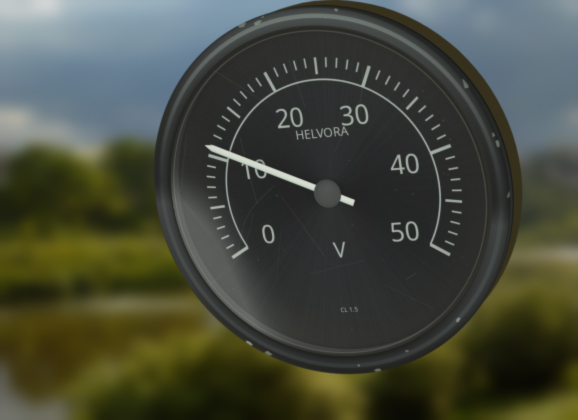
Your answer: 11 V
